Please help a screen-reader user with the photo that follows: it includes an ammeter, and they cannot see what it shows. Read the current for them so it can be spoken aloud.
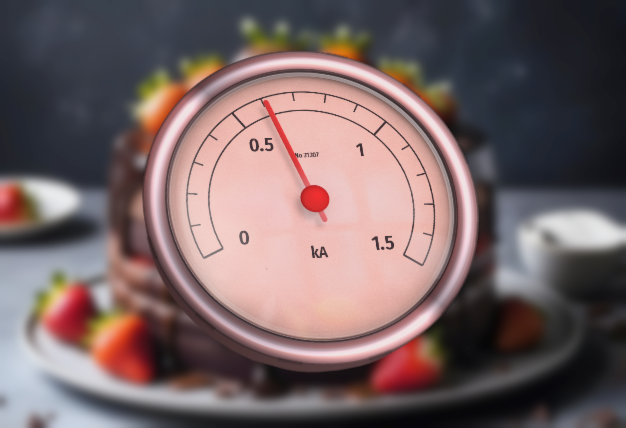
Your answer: 0.6 kA
